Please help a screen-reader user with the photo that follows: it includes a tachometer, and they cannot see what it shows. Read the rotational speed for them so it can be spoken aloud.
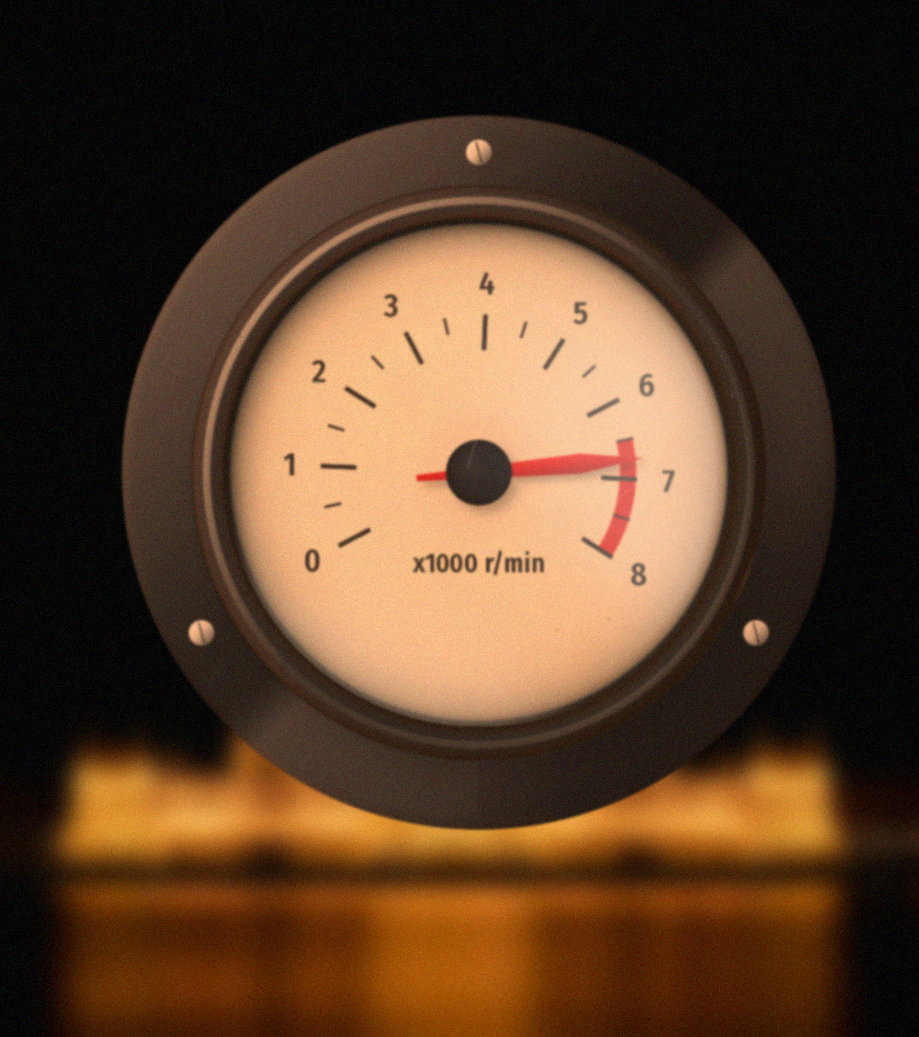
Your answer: 6750 rpm
